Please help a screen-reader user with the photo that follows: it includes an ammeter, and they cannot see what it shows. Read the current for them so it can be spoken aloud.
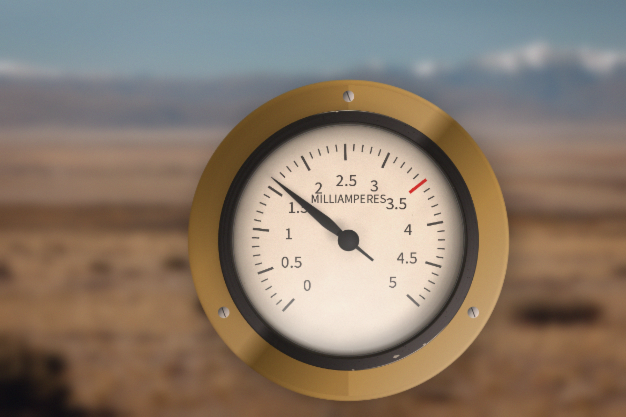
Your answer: 1.6 mA
